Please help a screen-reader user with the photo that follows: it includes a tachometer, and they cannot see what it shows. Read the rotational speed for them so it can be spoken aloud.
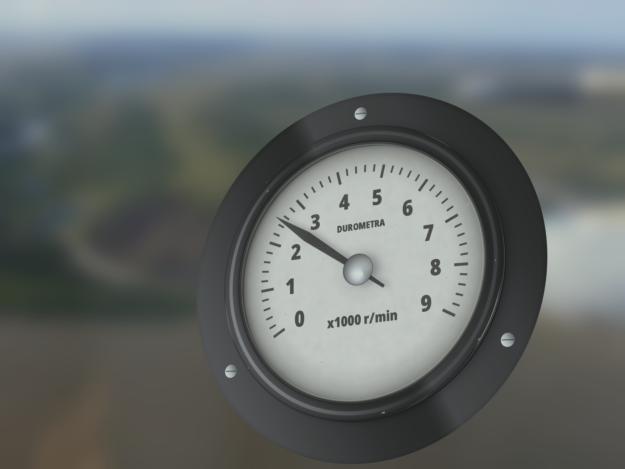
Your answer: 2500 rpm
